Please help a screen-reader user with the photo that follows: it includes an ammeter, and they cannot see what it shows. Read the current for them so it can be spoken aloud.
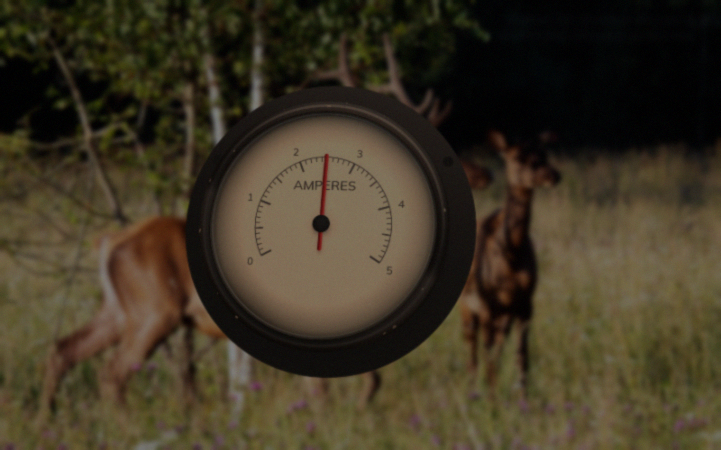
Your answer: 2.5 A
